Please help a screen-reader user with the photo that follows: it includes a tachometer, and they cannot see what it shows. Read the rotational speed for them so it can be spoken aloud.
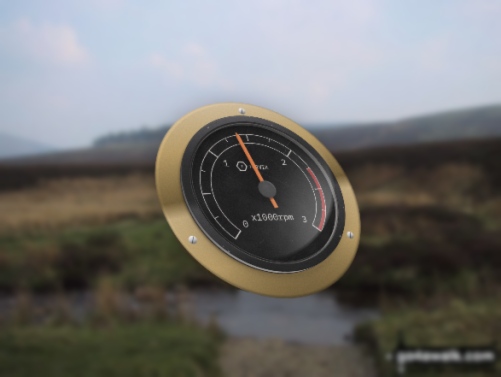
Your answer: 1375 rpm
